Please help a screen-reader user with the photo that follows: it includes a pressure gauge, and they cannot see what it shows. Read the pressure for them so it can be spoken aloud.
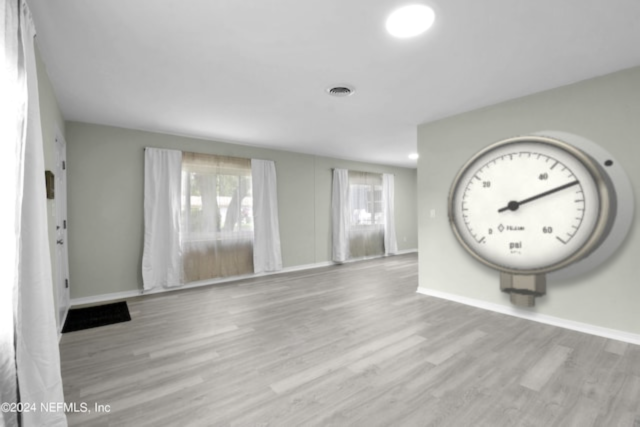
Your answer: 46 psi
